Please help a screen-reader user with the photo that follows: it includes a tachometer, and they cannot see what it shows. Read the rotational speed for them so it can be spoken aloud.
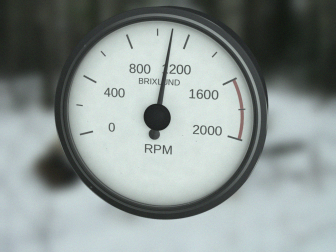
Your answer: 1100 rpm
